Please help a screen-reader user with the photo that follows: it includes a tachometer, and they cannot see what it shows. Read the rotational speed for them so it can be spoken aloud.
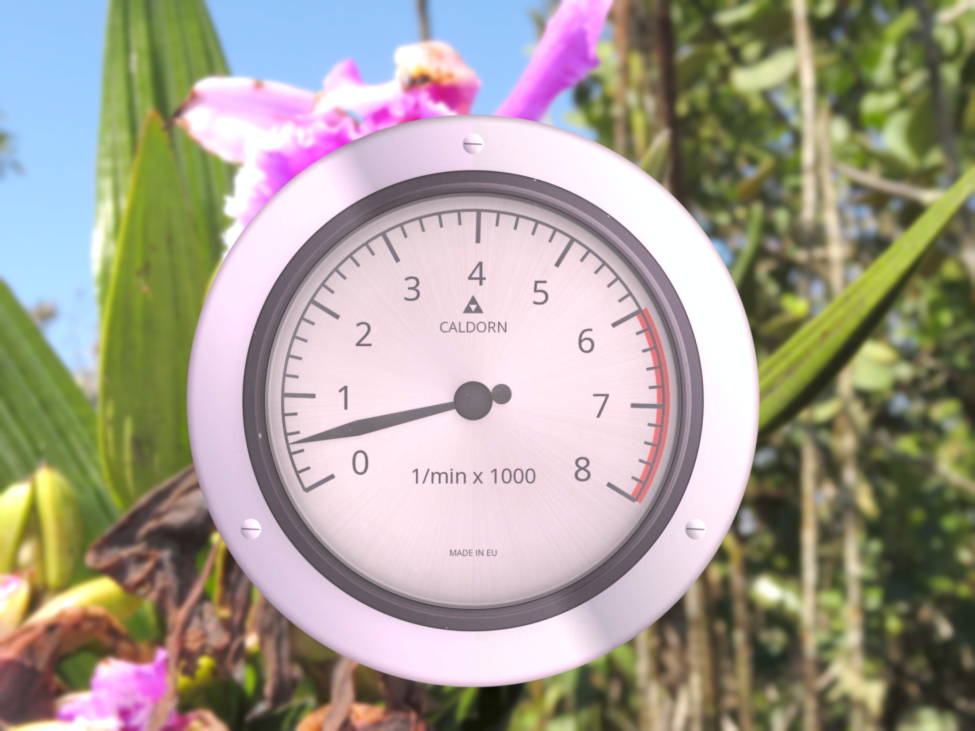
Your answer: 500 rpm
